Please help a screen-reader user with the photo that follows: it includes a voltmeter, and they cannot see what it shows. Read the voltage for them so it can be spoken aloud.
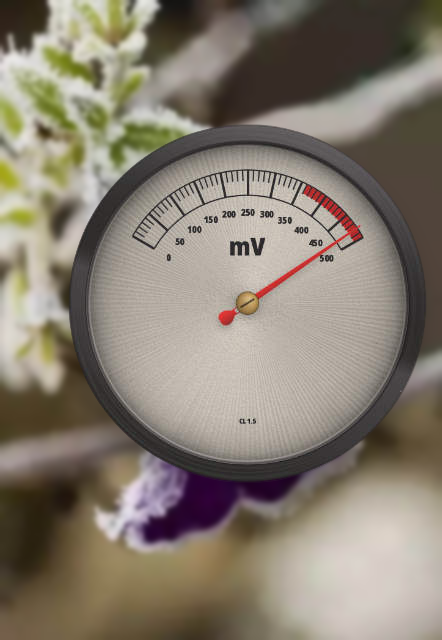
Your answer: 480 mV
